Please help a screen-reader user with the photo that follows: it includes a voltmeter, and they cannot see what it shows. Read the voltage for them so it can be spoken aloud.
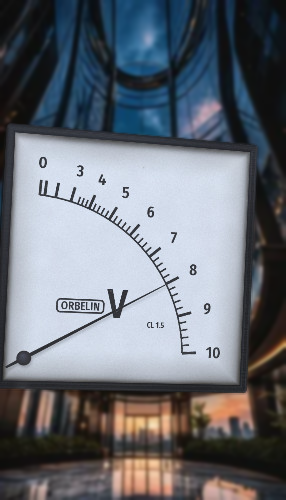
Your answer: 8 V
